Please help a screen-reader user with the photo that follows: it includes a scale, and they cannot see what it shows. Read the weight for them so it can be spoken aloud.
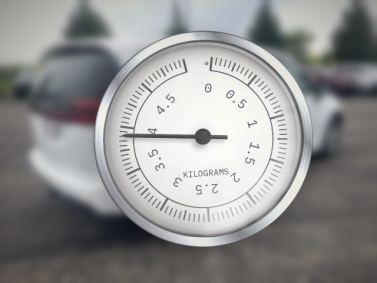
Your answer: 3.9 kg
